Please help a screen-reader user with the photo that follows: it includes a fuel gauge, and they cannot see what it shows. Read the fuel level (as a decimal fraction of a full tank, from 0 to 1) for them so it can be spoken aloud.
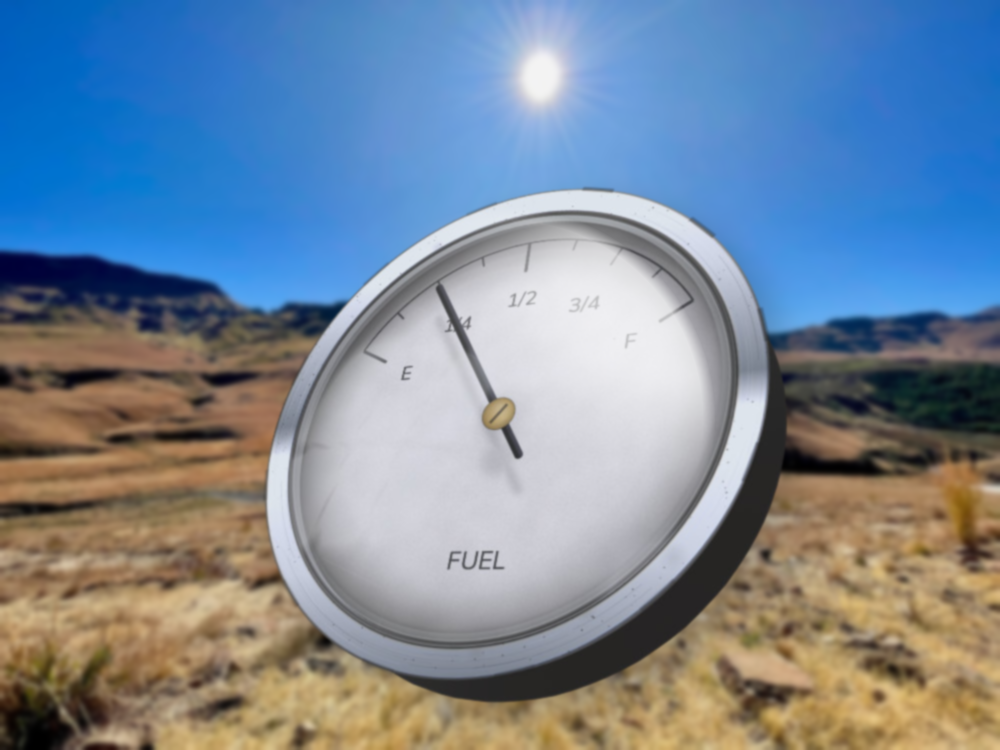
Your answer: 0.25
